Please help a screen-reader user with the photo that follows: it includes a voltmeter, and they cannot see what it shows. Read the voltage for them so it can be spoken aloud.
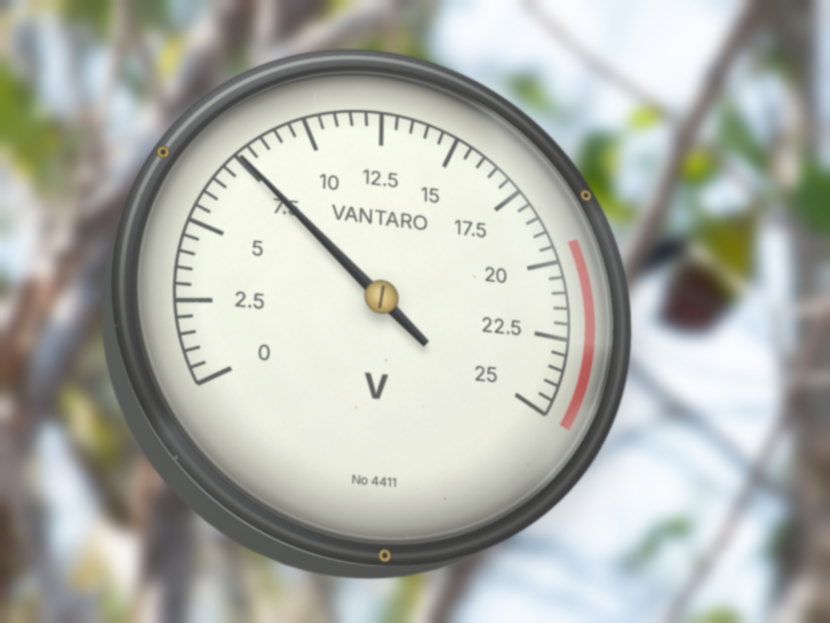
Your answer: 7.5 V
